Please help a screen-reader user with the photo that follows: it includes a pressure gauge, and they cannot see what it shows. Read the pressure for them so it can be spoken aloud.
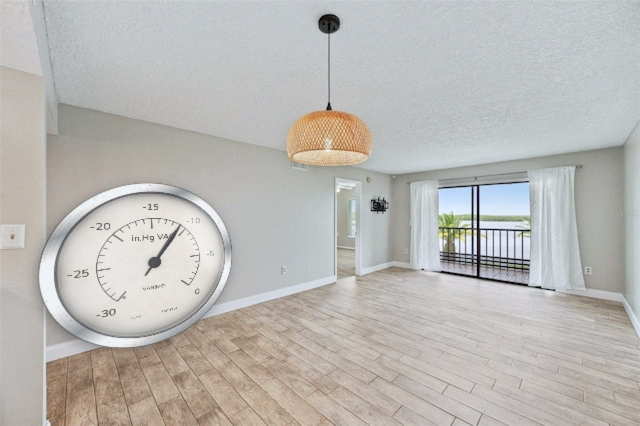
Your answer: -11 inHg
